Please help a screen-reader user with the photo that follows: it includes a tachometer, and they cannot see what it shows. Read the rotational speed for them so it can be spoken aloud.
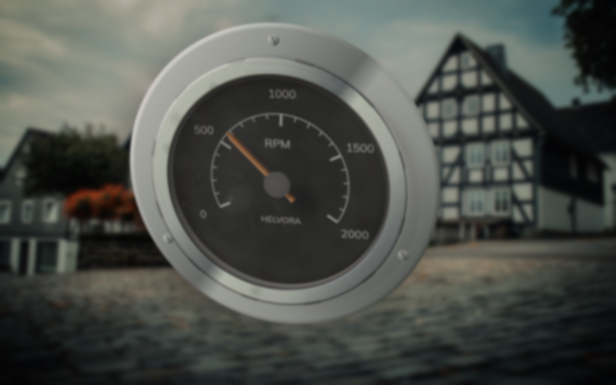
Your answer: 600 rpm
